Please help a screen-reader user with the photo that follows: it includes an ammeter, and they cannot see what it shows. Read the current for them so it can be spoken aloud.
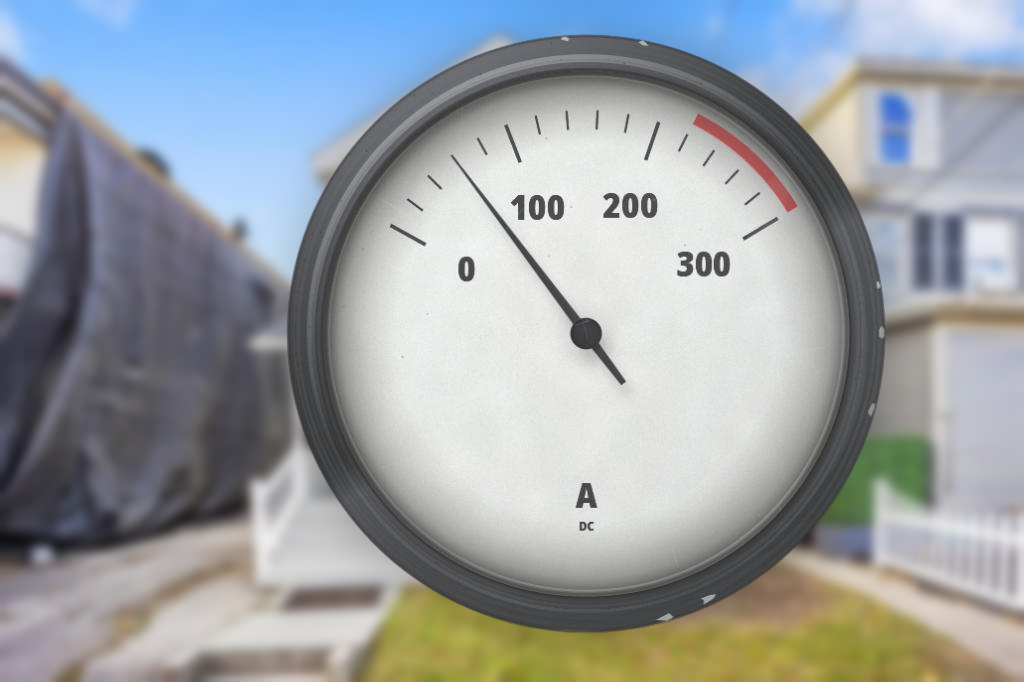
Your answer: 60 A
